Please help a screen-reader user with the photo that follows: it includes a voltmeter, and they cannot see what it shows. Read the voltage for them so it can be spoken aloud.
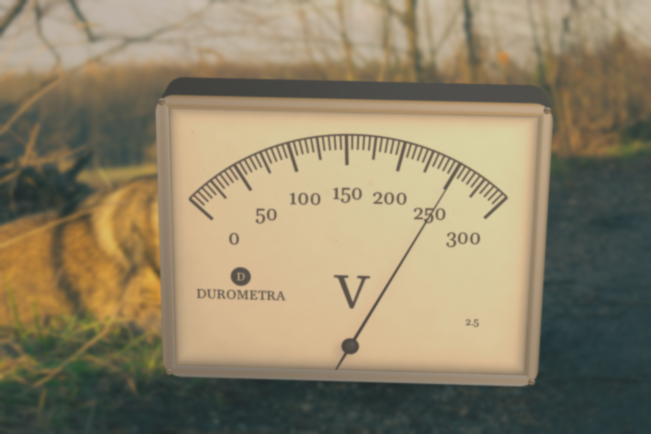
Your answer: 250 V
